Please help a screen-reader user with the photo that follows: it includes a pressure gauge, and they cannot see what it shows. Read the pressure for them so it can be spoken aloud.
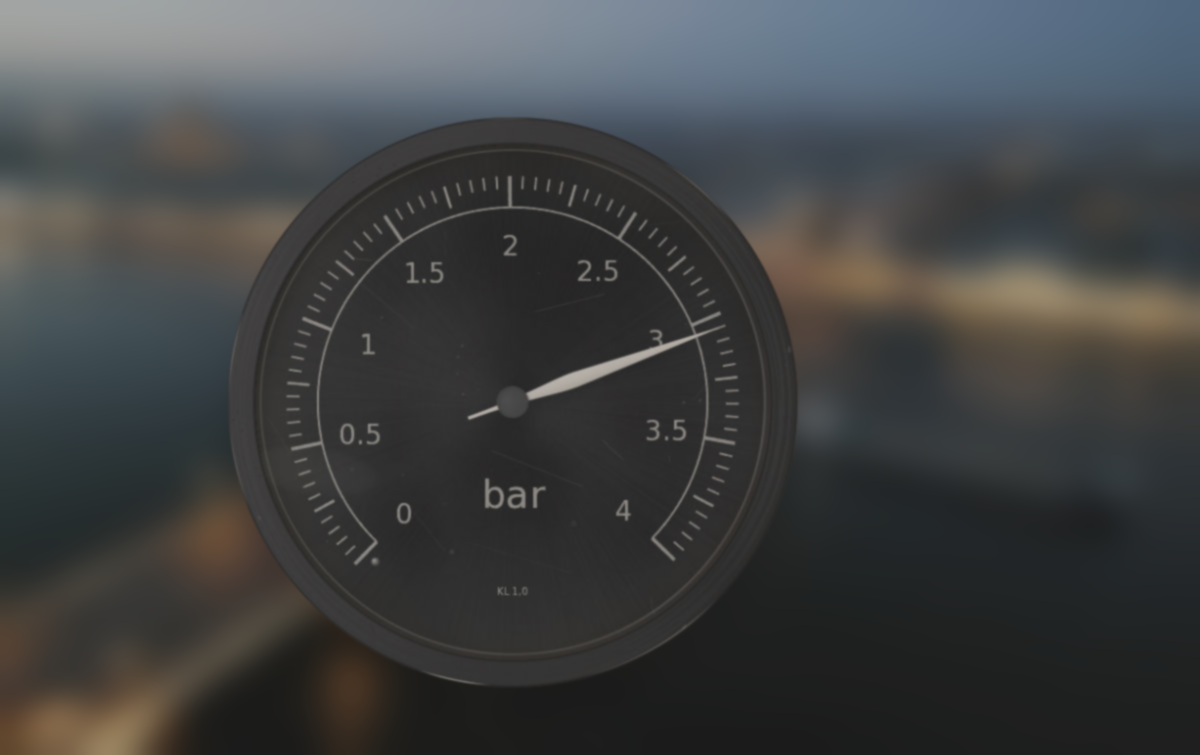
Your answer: 3.05 bar
